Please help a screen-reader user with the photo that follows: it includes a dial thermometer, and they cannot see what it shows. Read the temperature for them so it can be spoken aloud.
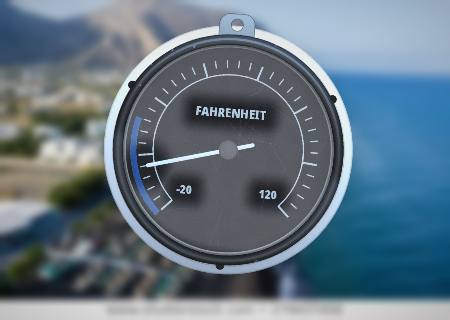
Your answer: -4 °F
